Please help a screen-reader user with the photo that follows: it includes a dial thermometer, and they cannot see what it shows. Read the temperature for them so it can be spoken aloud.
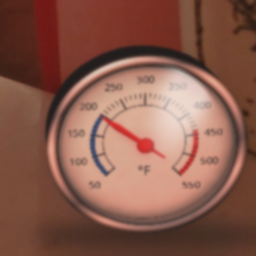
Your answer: 200 °F
